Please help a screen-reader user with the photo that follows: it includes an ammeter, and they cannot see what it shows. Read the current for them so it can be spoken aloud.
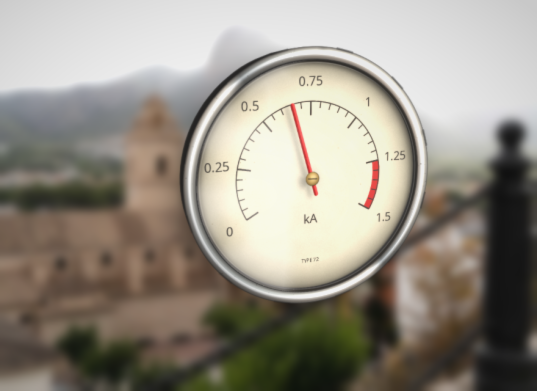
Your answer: 0.65 kA
